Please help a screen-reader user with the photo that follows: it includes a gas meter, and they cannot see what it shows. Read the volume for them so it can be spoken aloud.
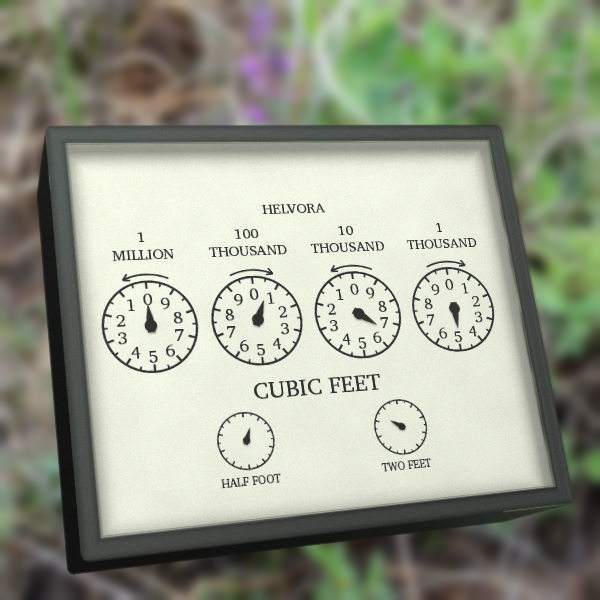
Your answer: 6500 ft³
